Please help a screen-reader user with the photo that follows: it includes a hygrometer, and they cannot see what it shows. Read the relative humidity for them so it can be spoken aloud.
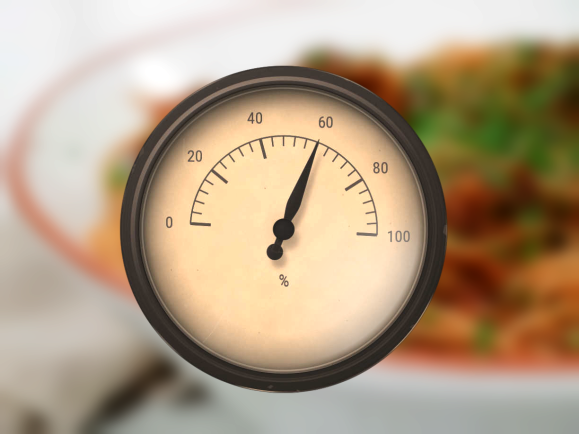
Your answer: 60 %
